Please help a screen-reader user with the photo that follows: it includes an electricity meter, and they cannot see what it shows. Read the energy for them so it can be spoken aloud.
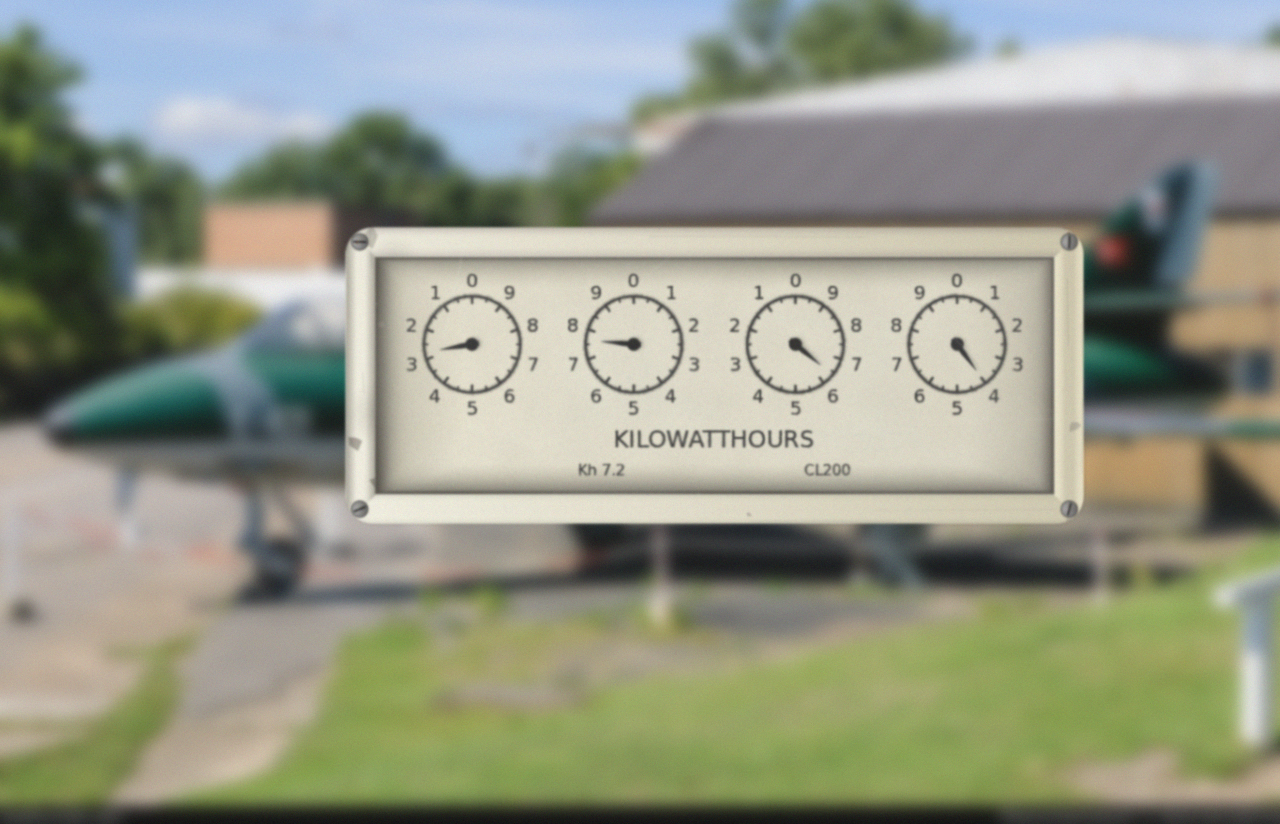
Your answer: 2764 kWh
